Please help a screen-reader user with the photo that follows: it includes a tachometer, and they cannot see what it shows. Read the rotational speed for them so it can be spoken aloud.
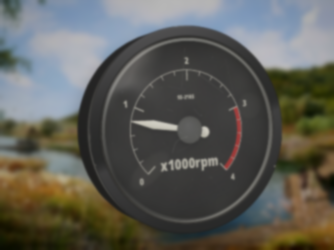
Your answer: 800 rpm
